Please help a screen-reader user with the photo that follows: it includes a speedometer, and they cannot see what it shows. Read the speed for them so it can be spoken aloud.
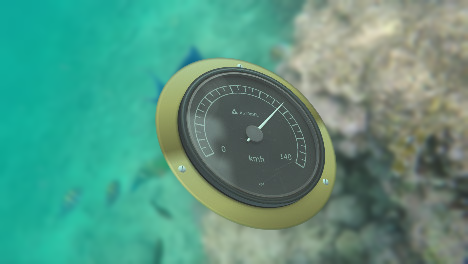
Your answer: 95 km/h
